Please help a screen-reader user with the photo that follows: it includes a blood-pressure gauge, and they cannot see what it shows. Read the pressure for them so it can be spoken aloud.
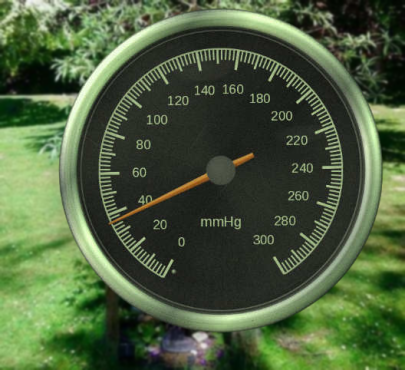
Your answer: 36 mmHg
